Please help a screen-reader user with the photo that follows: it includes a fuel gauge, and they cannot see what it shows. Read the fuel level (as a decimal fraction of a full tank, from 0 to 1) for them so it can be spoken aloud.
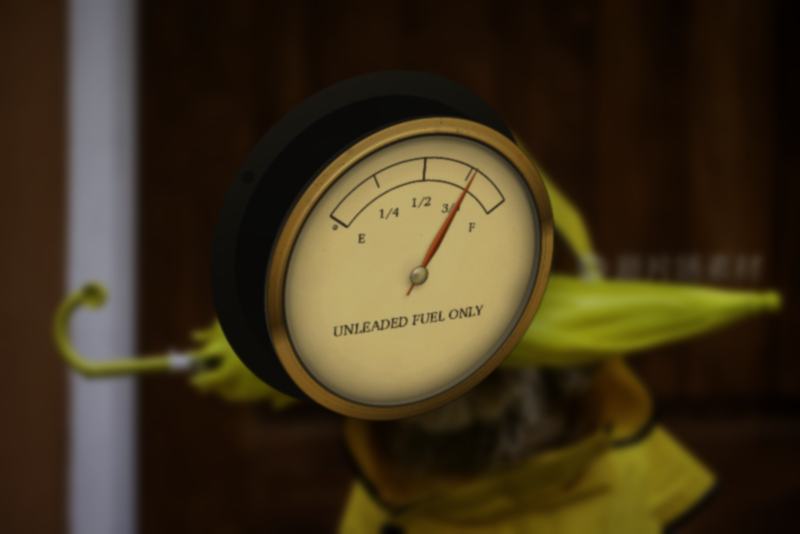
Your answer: 0.75
